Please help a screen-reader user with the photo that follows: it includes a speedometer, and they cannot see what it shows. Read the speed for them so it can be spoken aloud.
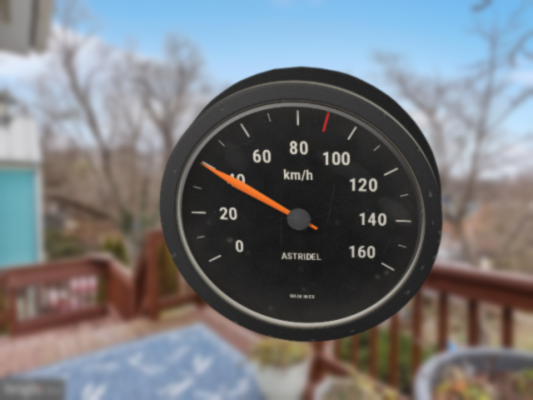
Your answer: 40 km/h
